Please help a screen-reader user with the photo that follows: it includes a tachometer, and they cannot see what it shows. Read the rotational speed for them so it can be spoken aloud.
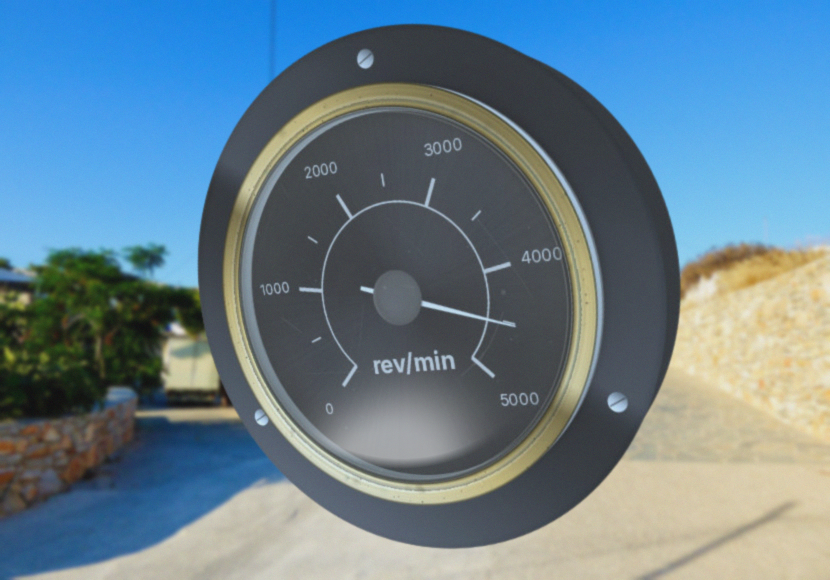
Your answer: 4500 rpm
